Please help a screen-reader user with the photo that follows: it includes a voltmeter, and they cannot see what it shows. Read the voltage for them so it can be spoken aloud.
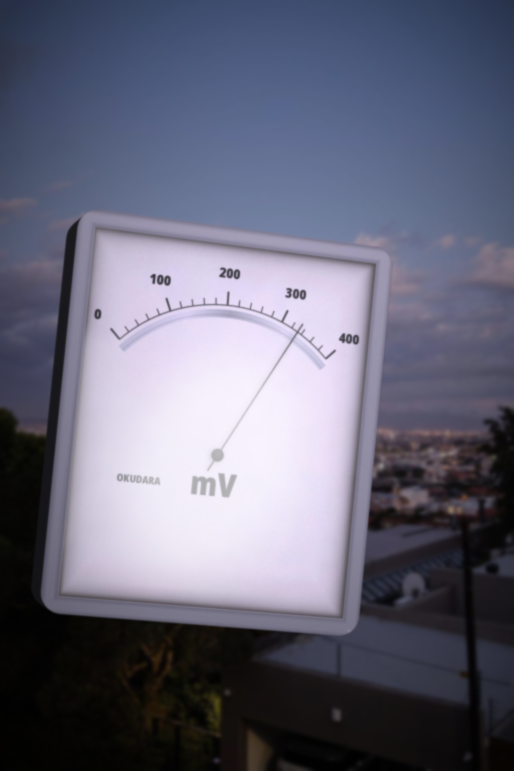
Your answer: 330 mV
